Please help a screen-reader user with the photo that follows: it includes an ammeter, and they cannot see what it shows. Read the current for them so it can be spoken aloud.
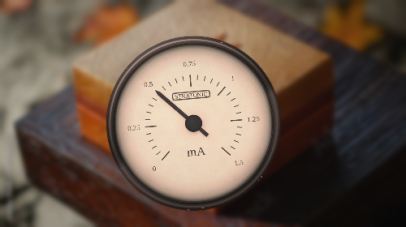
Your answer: 0.5 mA
